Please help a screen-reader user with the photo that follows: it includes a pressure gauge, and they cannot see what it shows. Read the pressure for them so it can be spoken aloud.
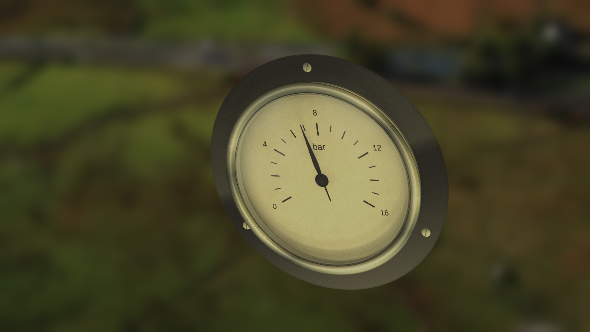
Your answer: 7 bar
